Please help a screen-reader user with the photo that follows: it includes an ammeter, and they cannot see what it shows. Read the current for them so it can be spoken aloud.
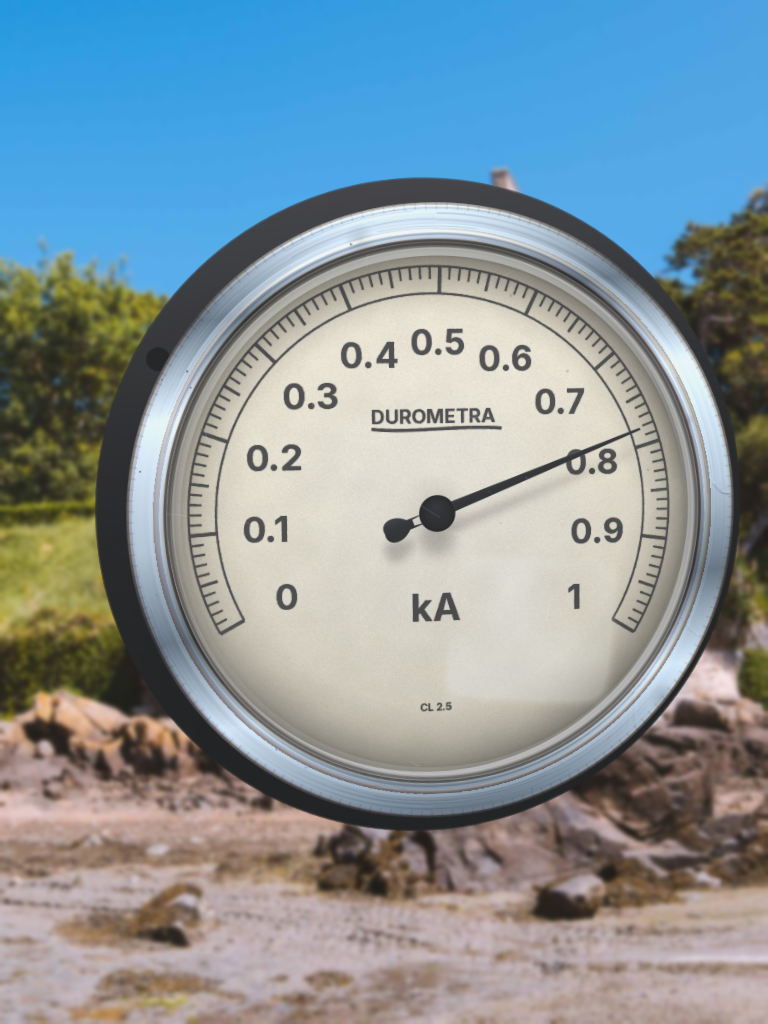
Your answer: 0.78 kA
